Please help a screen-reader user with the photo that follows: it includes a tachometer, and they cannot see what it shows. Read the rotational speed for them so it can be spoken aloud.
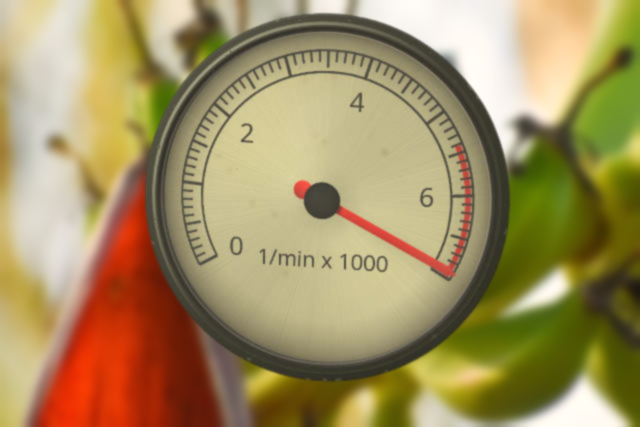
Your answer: 6900 rpm
